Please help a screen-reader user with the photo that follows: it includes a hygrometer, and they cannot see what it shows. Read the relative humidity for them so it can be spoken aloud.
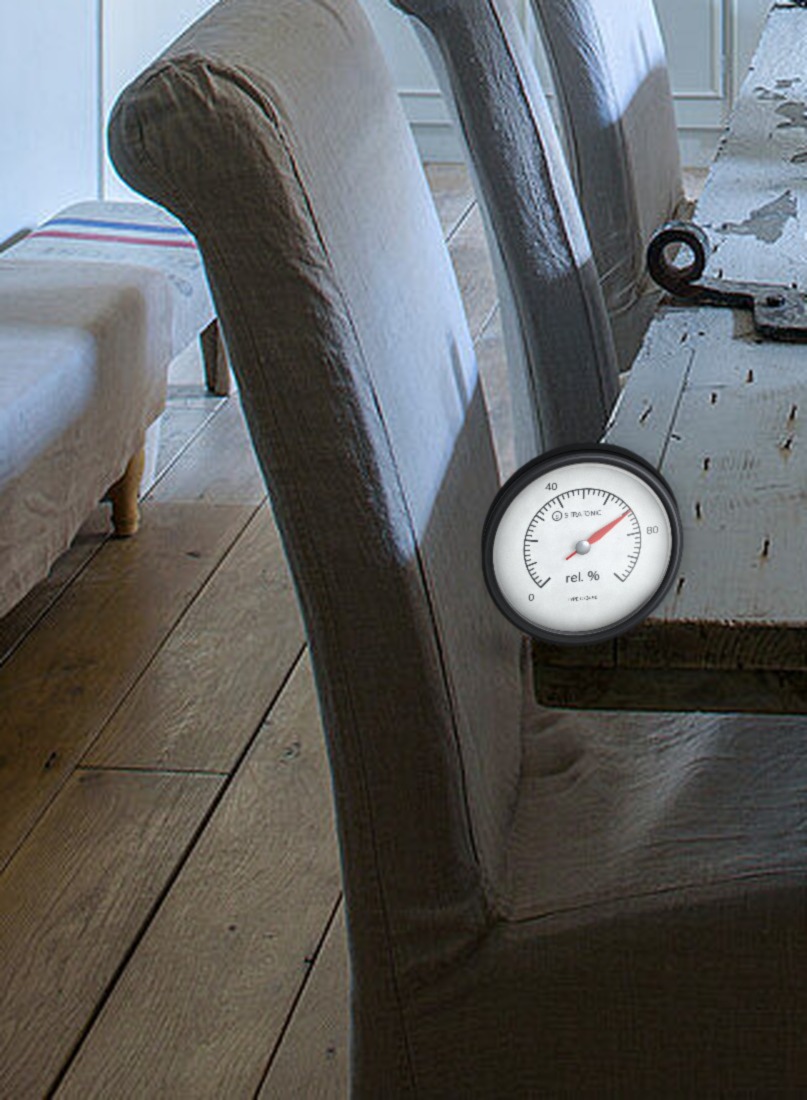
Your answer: 70 %
